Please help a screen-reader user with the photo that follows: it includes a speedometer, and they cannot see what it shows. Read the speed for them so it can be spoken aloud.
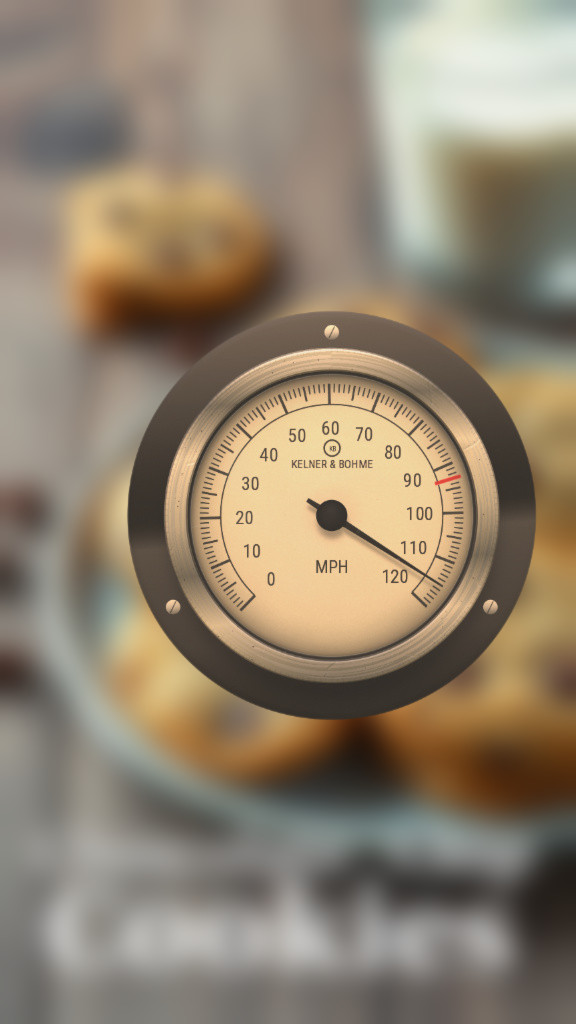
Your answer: 115 mph
